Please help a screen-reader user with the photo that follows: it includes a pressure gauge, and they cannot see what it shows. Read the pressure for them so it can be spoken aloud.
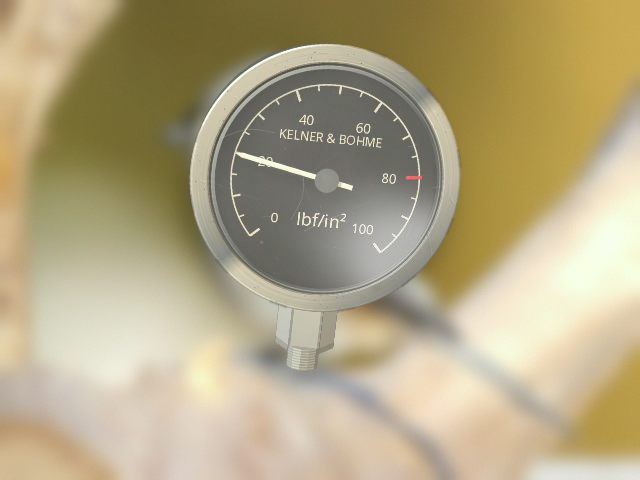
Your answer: 20 psi
